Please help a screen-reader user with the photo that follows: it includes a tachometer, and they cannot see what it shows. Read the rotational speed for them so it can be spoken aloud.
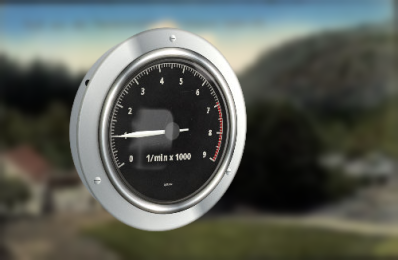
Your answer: 1000 rpm
